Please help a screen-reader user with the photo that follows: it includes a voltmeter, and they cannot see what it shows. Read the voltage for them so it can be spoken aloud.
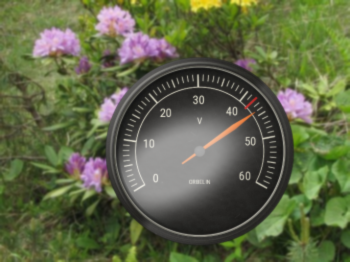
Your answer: 44 V
